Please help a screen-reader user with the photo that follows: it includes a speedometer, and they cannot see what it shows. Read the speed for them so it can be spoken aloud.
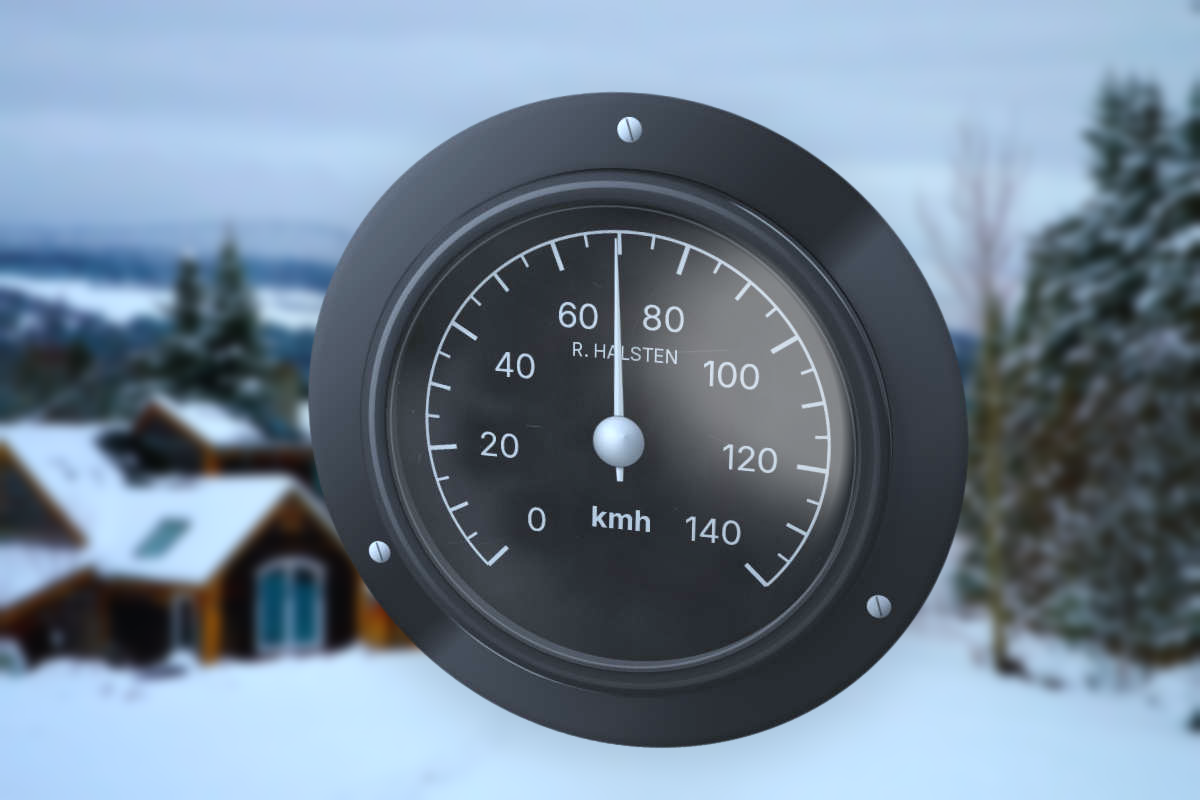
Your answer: 70 km/h
